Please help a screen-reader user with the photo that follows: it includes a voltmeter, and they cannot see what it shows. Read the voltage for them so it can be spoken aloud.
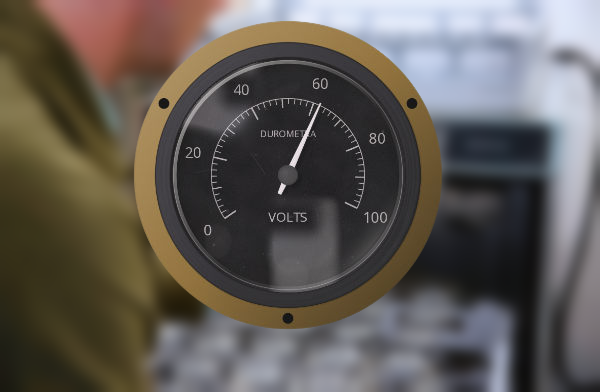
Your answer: 62 V
